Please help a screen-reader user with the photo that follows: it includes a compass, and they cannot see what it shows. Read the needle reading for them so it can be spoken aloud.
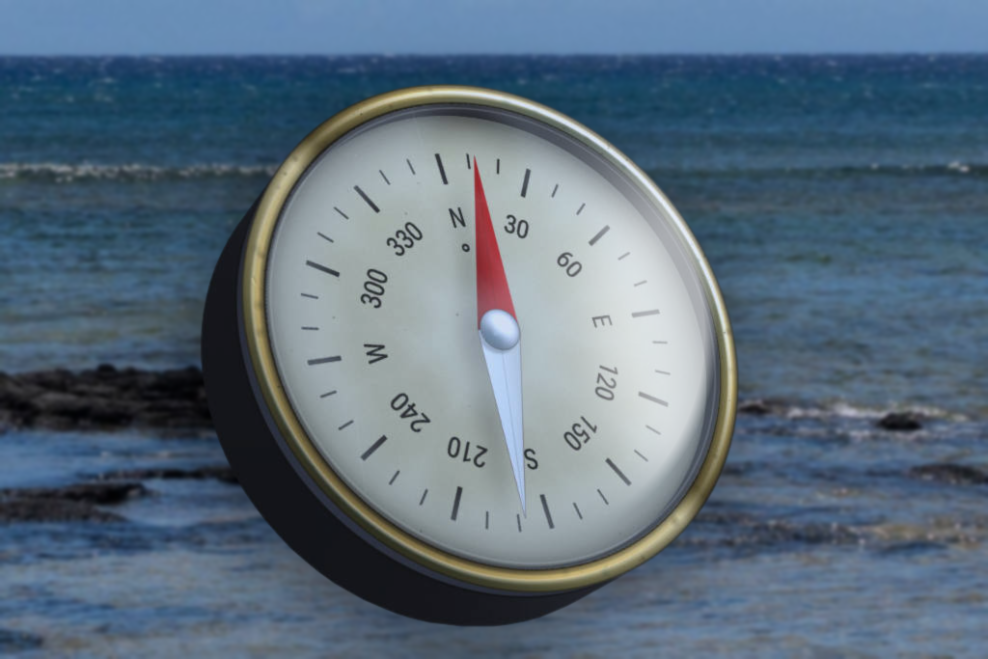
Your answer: 10 °
